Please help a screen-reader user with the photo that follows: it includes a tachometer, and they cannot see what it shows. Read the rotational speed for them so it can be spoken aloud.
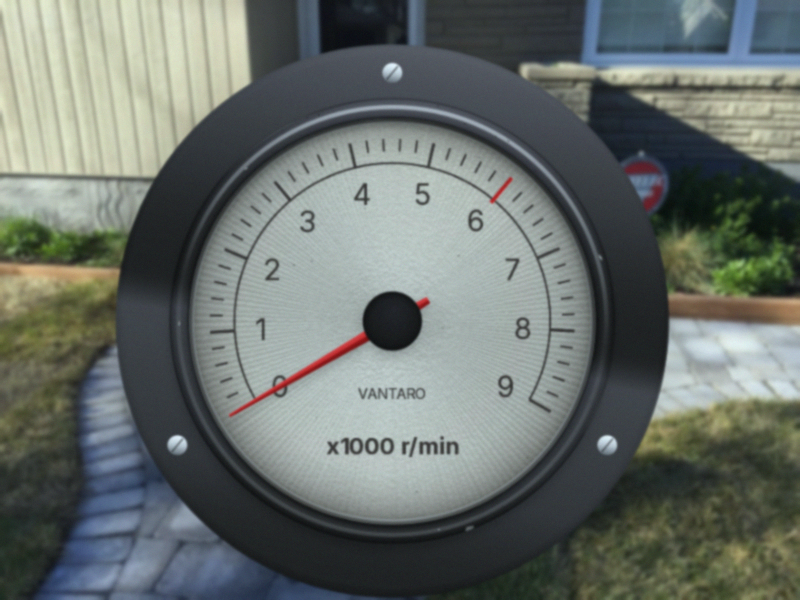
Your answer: 0 rpm
